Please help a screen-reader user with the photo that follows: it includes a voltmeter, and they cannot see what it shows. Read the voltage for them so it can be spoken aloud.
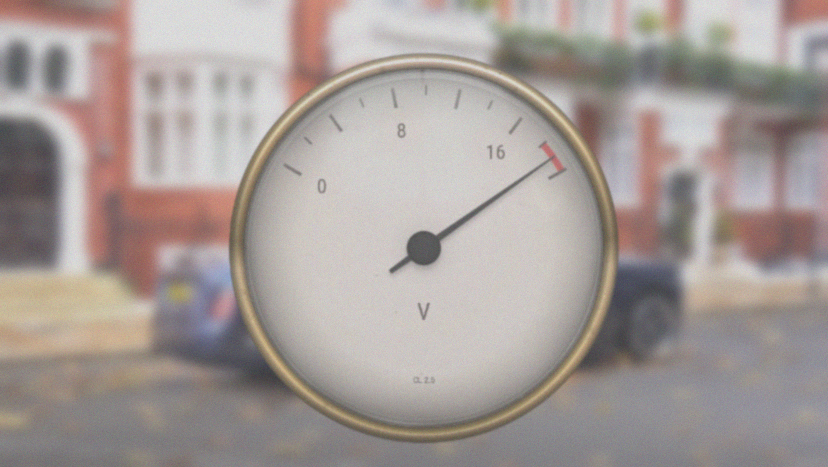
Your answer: 19 V
